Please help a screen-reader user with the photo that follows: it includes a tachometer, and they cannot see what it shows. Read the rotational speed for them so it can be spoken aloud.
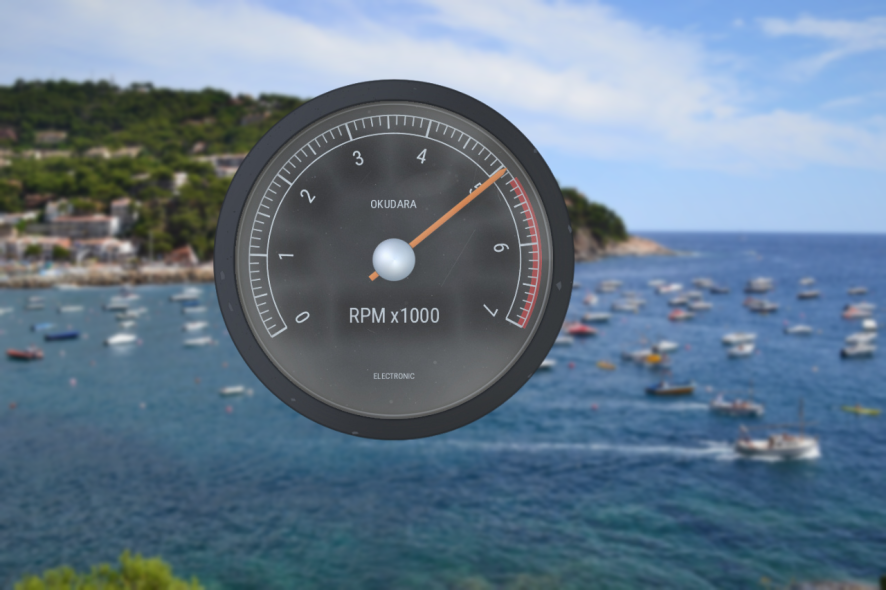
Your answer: 5050 rpm
